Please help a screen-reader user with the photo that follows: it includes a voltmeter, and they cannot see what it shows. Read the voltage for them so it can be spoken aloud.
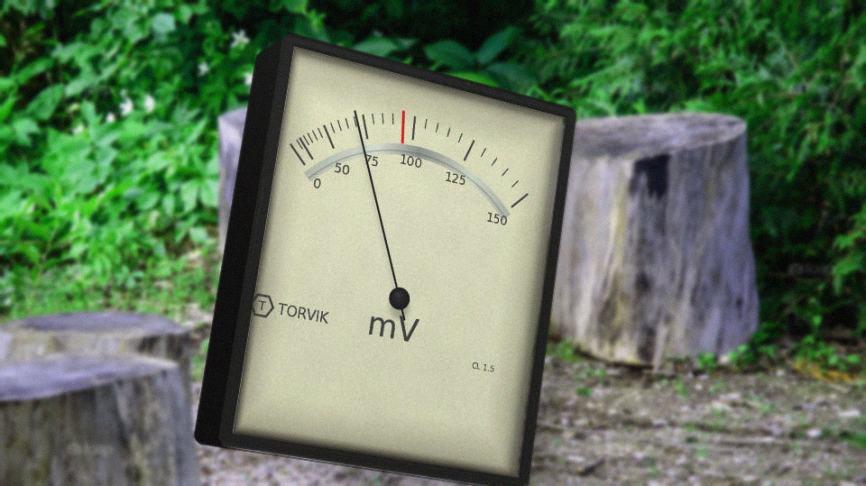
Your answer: 70 mV
